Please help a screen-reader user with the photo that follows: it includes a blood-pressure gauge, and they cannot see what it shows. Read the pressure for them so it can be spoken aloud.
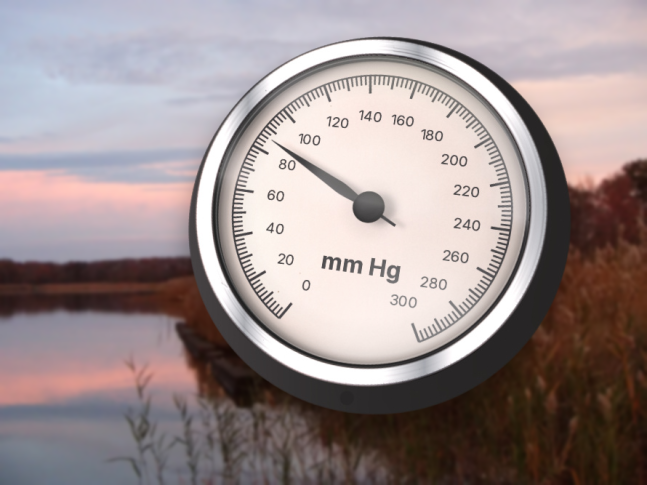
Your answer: 86 mmHg
